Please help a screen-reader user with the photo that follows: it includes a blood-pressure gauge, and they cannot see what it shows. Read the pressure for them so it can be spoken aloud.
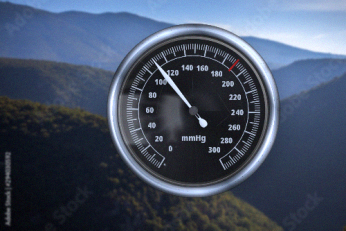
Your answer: 110 mmHg
